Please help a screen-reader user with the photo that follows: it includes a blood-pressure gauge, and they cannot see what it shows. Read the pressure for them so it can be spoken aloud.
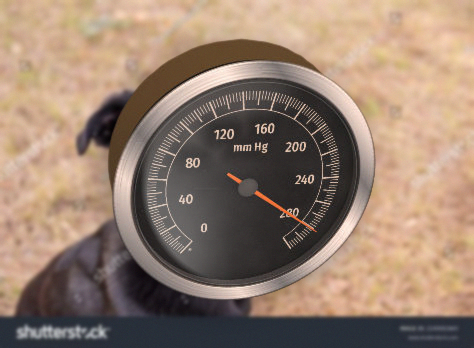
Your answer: 280 mmHg
